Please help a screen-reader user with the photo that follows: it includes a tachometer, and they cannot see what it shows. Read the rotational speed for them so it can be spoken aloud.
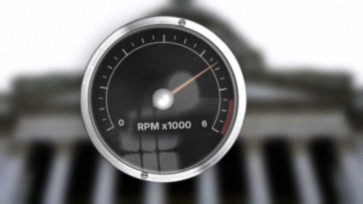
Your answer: 4375 rpm
